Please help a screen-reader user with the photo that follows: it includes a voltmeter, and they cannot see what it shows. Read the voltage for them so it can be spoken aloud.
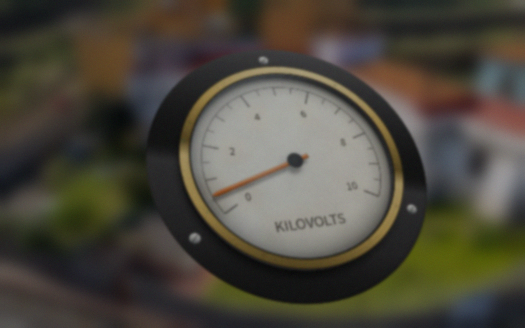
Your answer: 0.5 kV
